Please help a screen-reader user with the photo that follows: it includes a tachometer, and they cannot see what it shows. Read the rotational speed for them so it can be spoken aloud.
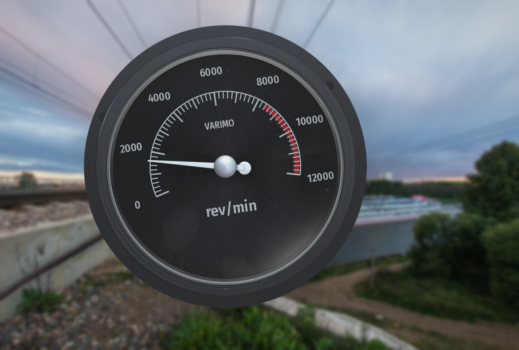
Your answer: 1600 rpm
